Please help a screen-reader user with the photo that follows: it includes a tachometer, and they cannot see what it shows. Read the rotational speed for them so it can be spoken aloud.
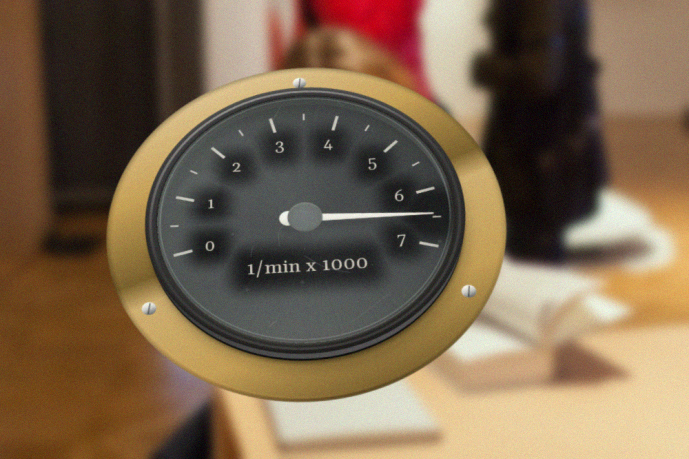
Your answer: 6500 rpm
